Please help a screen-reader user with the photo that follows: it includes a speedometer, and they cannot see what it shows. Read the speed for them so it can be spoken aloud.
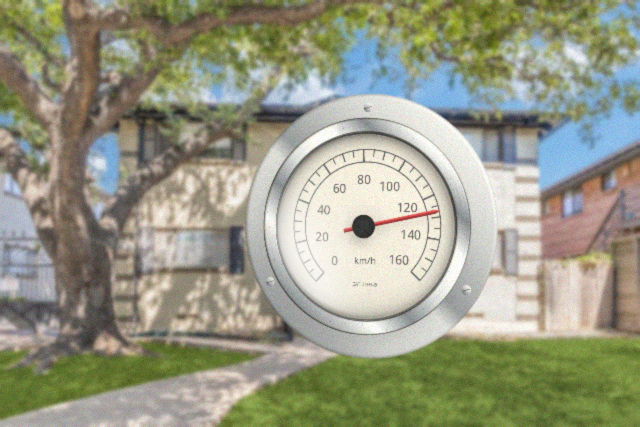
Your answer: 127.5 km/h
